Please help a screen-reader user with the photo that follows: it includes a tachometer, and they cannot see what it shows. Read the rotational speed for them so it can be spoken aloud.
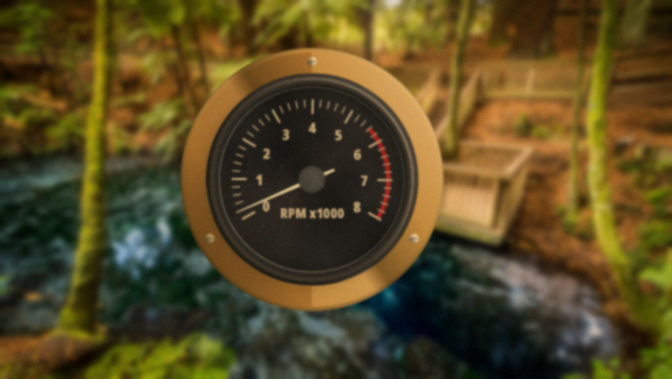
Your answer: 200 rpm
